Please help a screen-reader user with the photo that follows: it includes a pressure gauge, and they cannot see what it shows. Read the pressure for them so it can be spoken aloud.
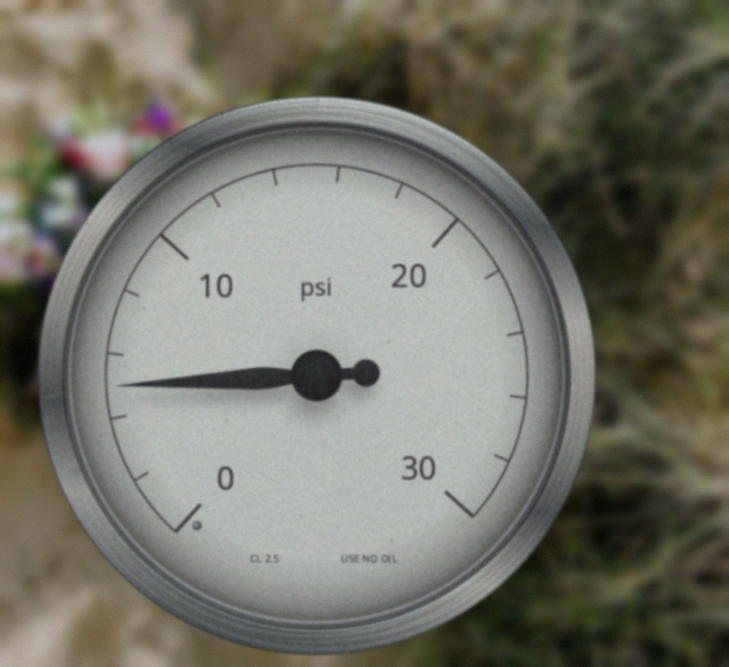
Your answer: 5 psi
